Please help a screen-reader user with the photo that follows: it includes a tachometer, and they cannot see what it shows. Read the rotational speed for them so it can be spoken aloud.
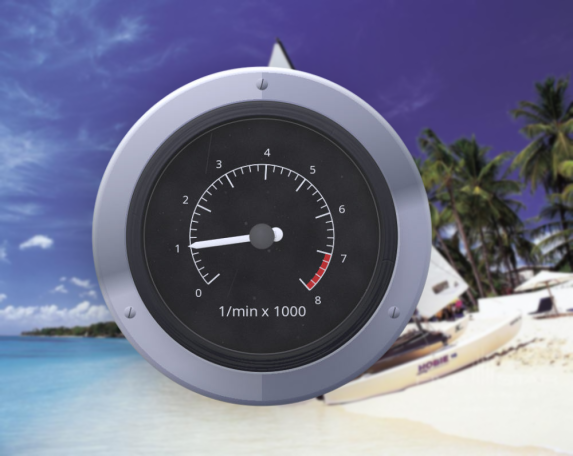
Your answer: 1000 rpm
